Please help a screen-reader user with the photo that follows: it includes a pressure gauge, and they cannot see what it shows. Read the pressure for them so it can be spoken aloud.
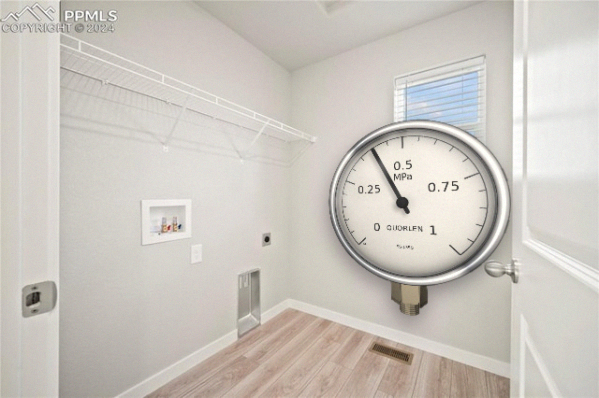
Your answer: 0.4 MPa
